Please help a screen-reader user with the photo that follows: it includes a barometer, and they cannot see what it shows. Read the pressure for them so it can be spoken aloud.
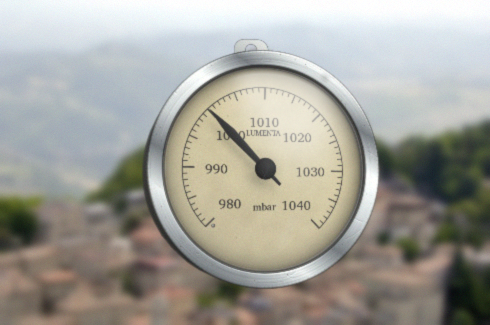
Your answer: 1000 mbar
